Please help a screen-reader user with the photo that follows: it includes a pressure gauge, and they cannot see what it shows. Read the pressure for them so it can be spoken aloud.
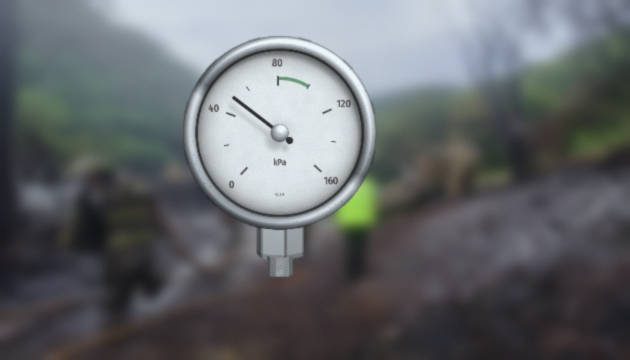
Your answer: 50 kPa
